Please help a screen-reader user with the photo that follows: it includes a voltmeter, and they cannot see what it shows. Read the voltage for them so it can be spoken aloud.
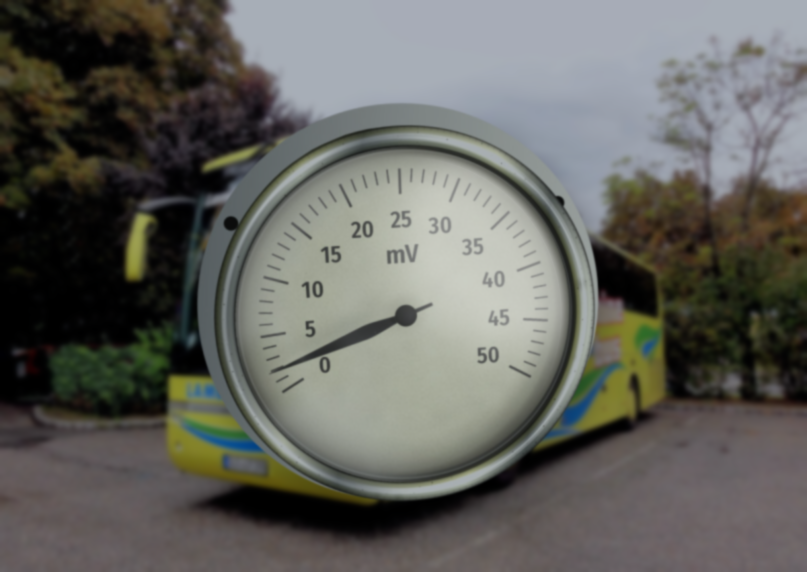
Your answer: 2 mV
